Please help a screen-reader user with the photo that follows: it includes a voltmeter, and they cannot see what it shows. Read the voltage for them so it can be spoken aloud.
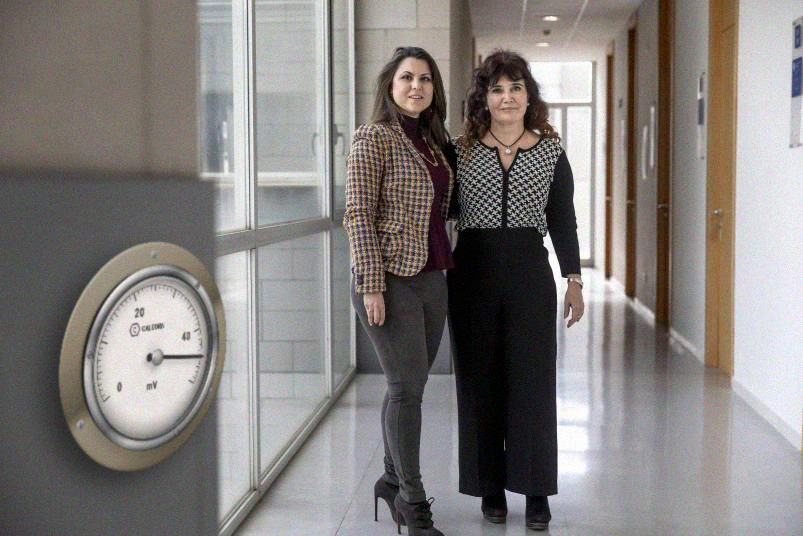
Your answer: 45 mV
